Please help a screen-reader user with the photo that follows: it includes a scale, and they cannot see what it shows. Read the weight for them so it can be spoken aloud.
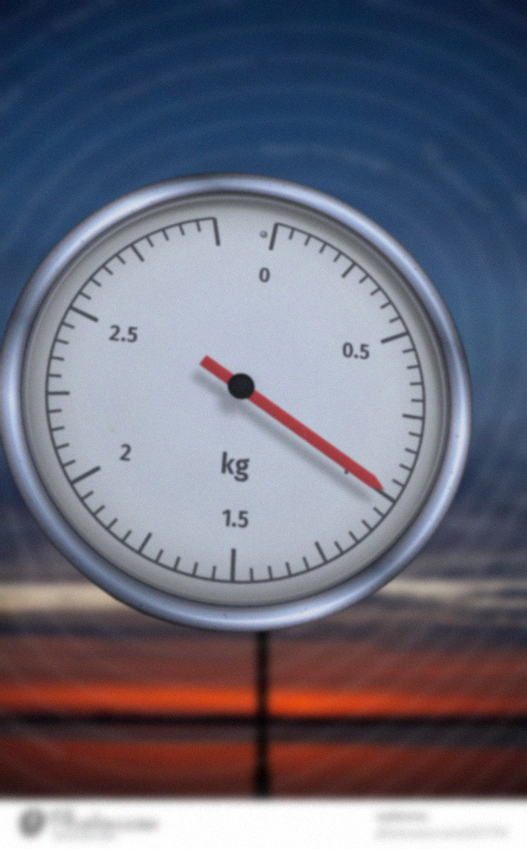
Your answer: 1 kg
